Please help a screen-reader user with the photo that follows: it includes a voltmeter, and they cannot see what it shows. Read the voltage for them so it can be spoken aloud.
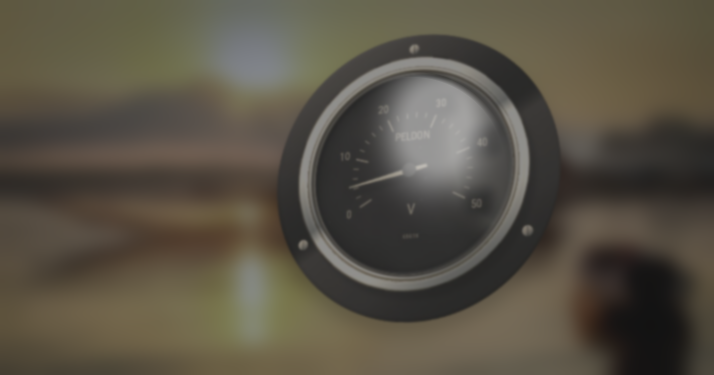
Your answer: 4 V
